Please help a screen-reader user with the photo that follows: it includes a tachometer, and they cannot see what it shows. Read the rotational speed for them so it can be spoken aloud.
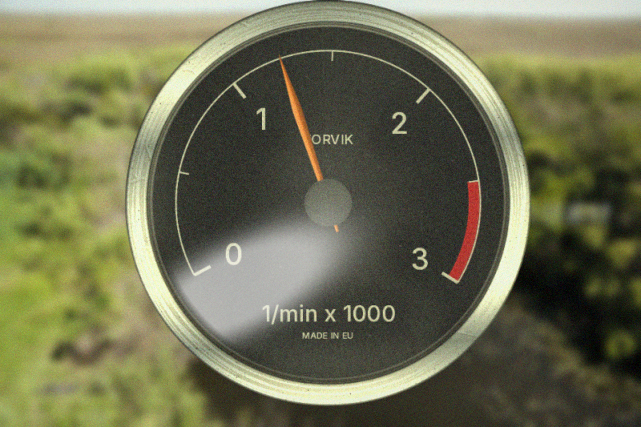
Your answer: 1250 rpm
